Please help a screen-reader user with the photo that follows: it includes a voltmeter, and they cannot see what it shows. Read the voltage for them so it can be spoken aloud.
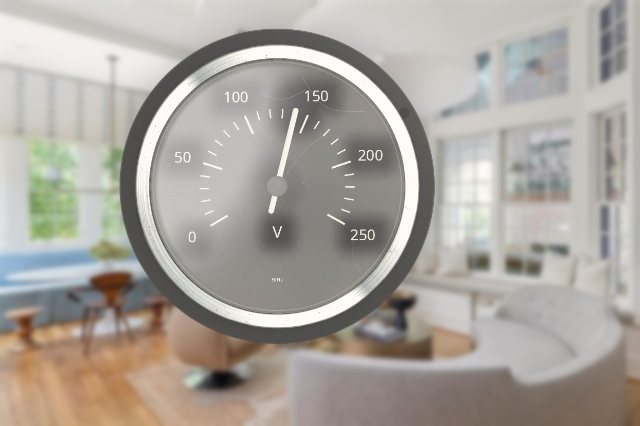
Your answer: 140 V
